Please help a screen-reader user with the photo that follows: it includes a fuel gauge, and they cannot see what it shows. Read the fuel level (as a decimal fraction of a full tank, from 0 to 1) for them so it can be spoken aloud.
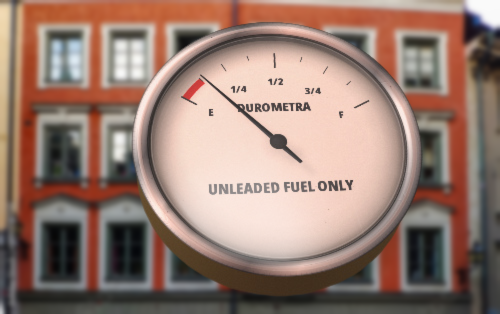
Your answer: 0.125
